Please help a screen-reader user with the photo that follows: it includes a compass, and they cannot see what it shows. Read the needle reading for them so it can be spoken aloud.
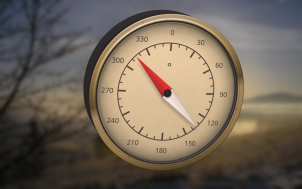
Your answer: 315 °
